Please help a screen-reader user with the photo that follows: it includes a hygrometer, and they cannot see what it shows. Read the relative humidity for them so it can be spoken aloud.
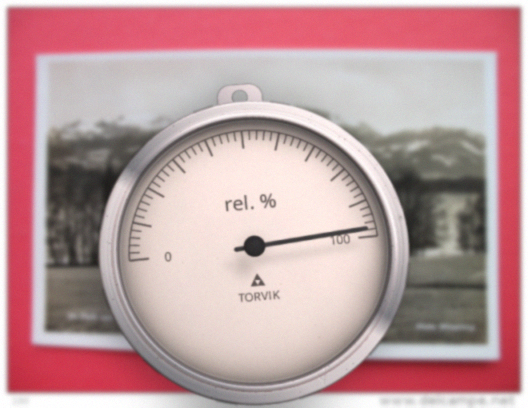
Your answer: 98 %
